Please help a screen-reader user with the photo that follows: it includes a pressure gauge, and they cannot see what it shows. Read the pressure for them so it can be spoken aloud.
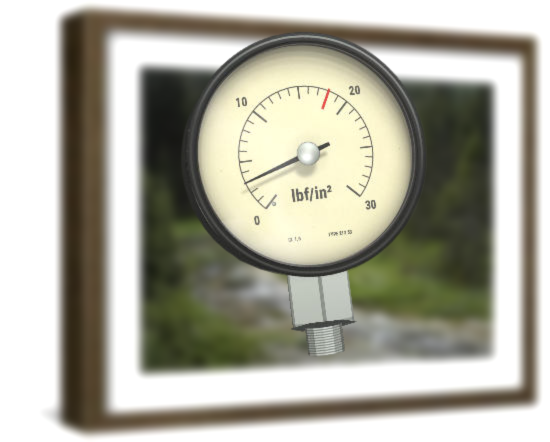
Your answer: 3 psi
